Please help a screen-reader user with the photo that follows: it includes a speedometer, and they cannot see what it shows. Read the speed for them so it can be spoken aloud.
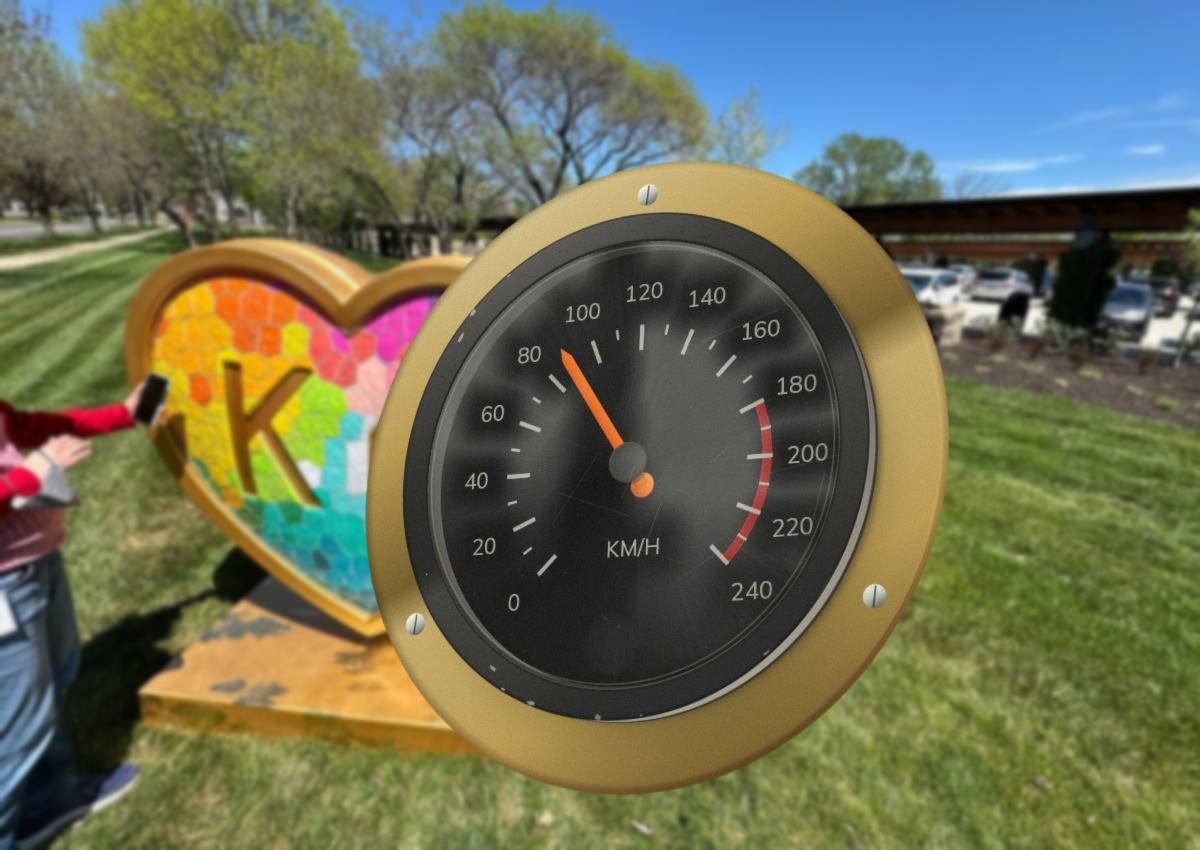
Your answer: 90 km/h
